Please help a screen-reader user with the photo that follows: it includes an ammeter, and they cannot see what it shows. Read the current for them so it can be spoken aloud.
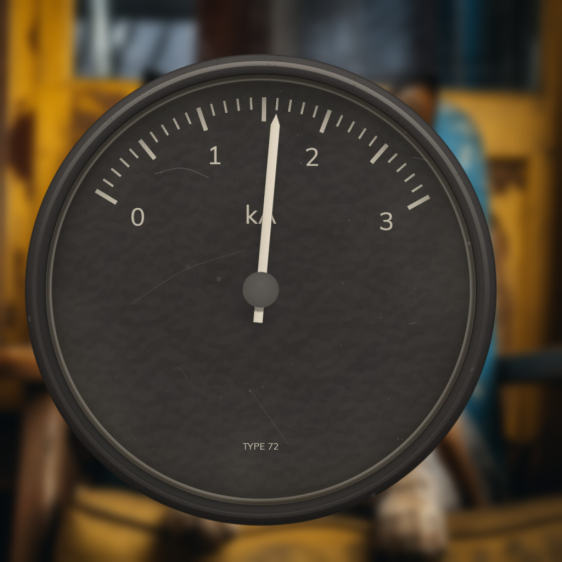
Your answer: 1.6 kA
